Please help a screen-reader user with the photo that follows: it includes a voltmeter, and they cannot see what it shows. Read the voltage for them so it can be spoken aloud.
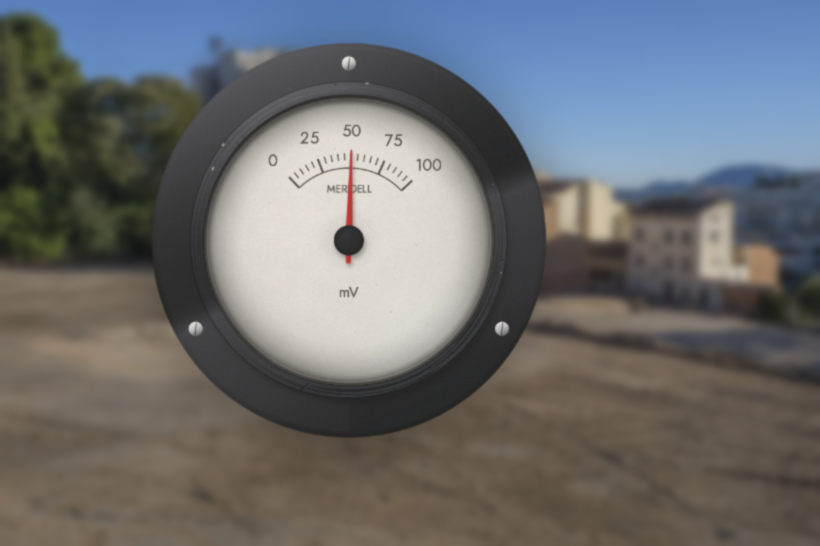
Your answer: 50 mV
